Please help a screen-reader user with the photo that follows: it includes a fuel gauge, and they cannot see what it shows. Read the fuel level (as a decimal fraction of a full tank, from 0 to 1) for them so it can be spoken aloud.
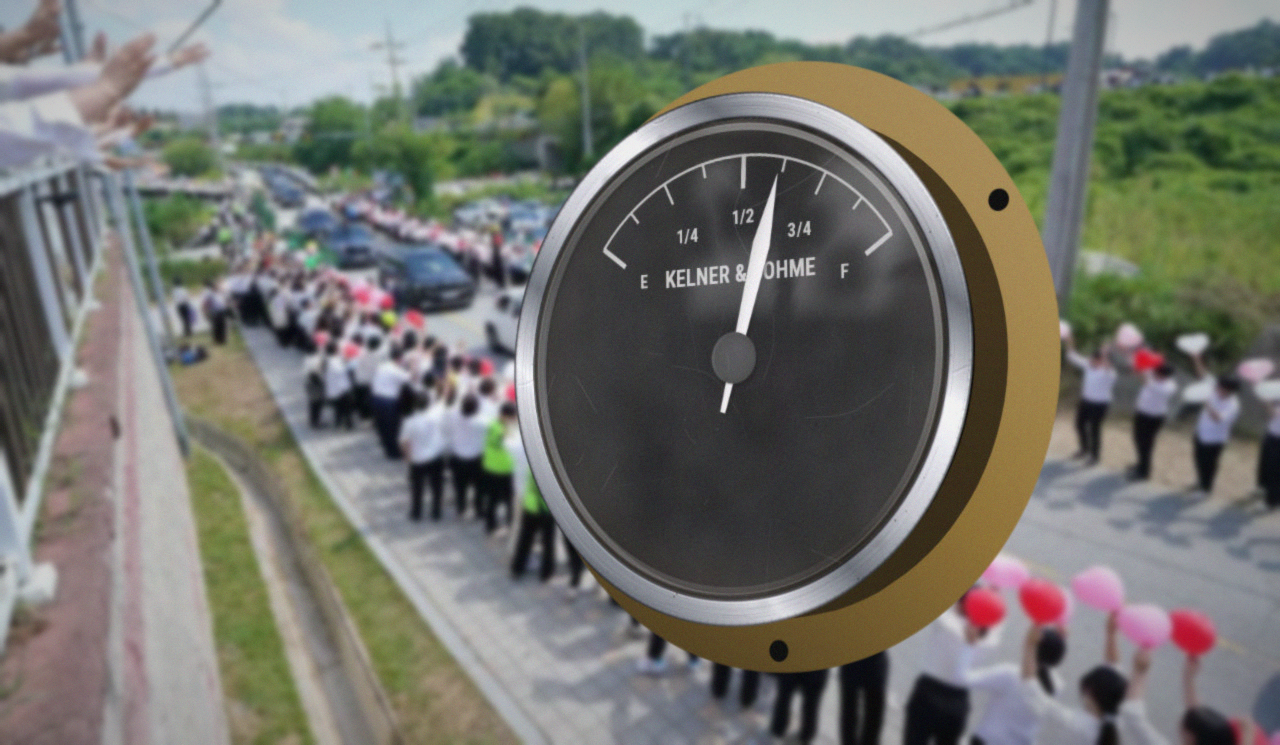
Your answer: 0.625
